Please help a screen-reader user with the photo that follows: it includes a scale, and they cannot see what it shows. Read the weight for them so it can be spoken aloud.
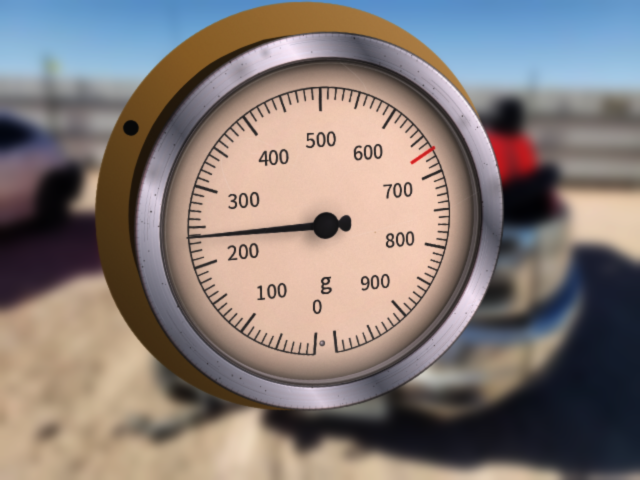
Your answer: 240 g
